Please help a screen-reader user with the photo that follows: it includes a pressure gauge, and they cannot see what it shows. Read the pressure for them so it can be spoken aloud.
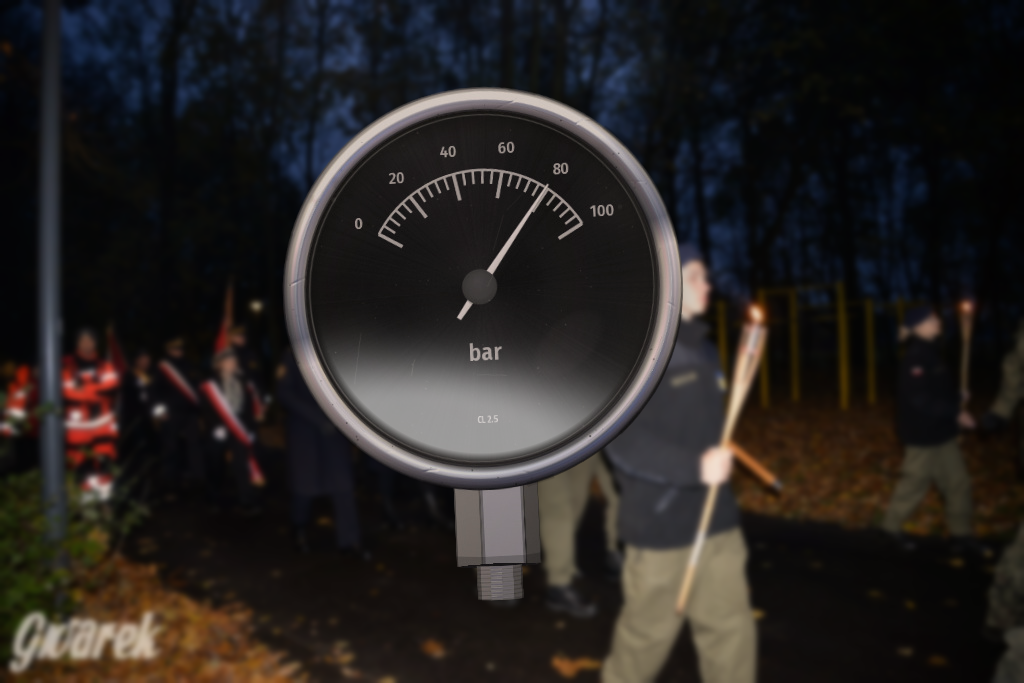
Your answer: 80 bar
